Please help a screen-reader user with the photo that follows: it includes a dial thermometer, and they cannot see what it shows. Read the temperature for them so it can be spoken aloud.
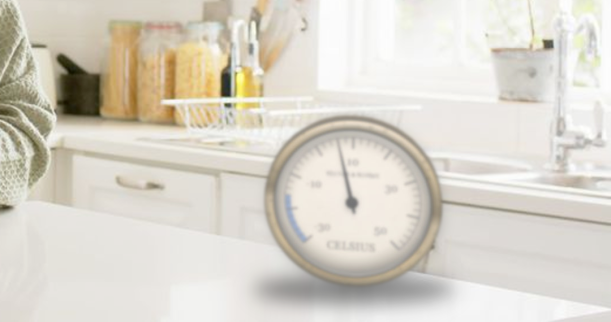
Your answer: 6 °C
